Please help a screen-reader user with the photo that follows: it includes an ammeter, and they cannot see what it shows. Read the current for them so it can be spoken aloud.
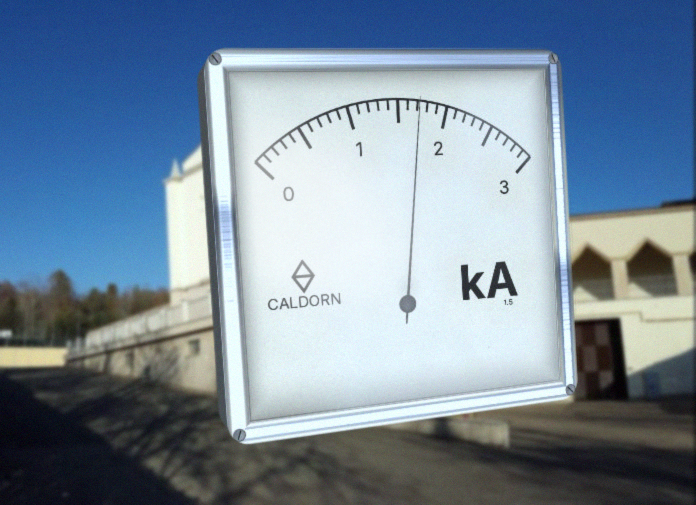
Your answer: 1.7 kA
